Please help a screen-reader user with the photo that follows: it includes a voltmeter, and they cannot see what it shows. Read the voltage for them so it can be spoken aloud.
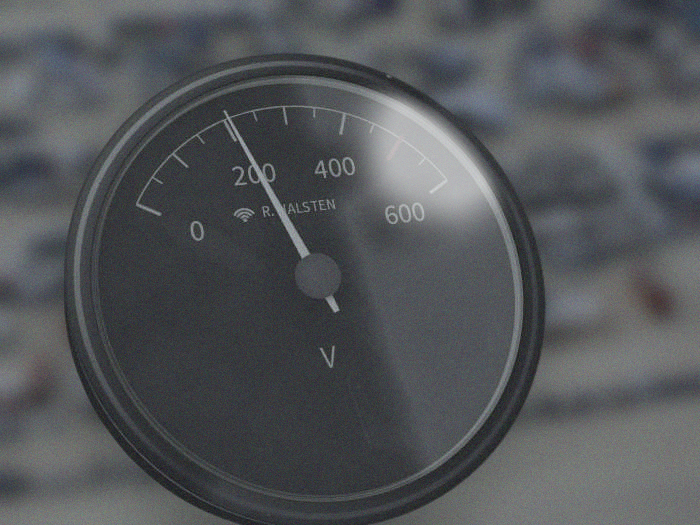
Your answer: 200 V
